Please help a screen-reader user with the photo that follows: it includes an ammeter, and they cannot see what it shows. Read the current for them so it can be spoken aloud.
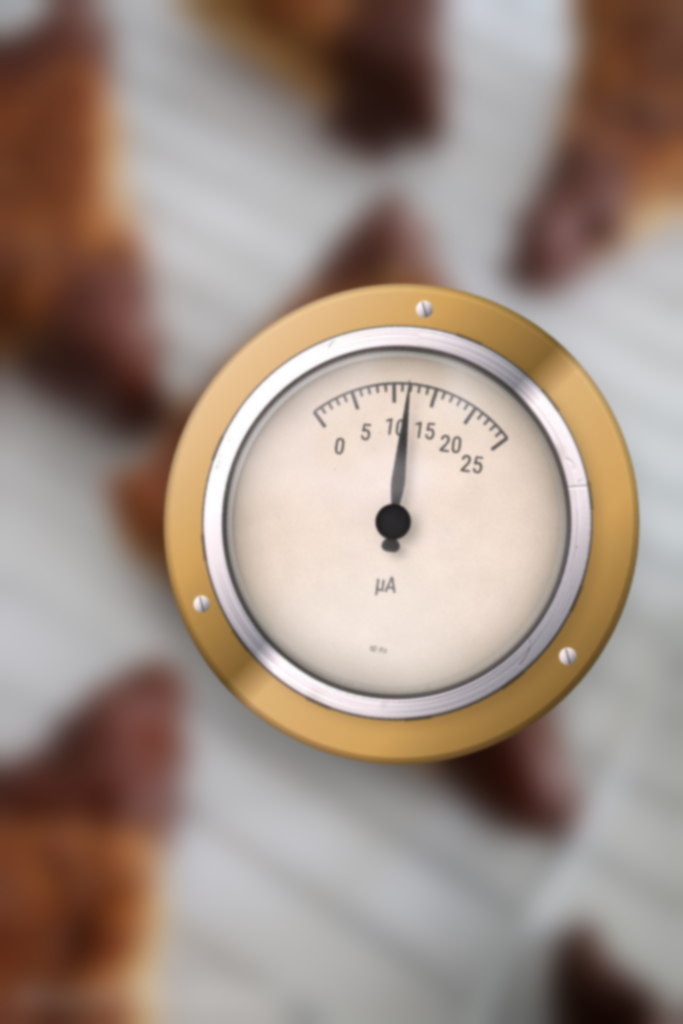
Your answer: 12 µA
